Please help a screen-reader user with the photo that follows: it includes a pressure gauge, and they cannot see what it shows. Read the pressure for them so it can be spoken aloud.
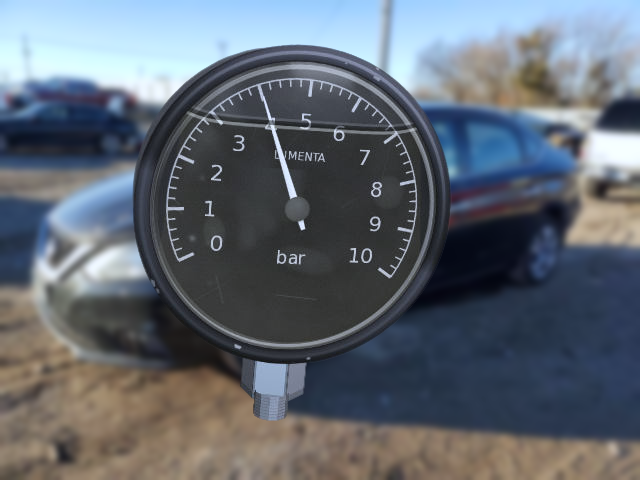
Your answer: 4 bar
